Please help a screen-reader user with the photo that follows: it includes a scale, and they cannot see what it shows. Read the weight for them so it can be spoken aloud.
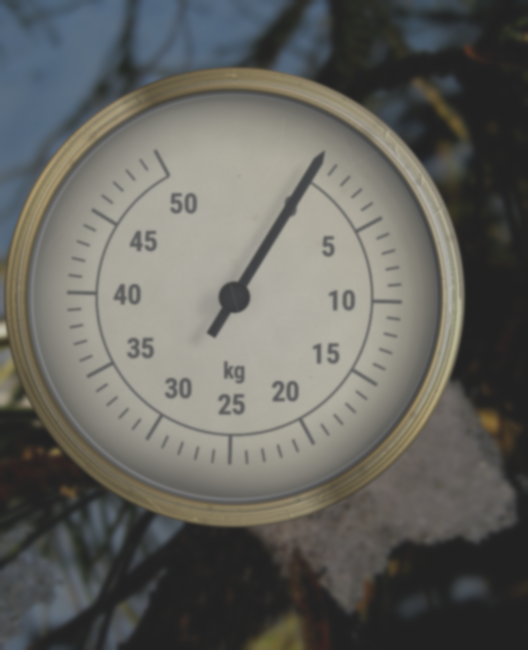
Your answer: 0 kg
